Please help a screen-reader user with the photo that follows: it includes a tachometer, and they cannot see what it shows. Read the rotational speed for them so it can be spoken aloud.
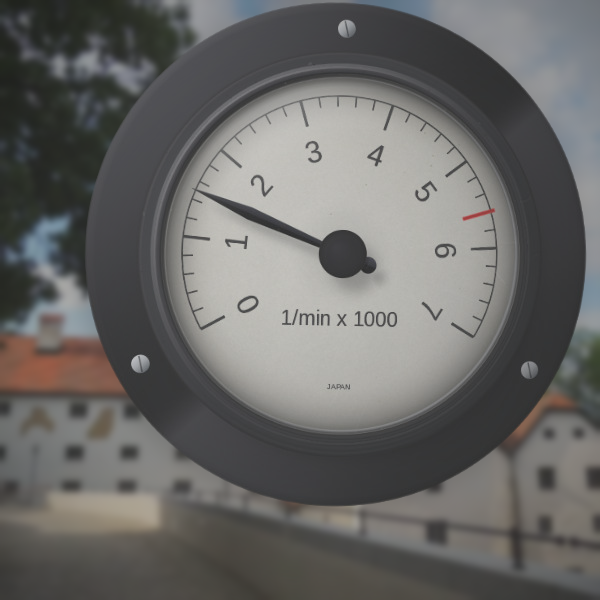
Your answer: 1500 rpm
